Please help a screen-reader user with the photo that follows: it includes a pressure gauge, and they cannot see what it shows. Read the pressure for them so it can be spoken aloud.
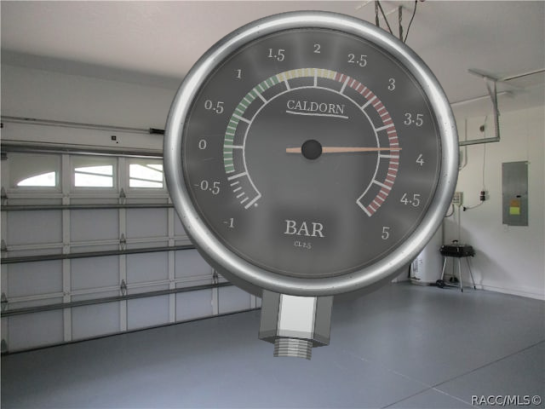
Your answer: 3.9 bar
